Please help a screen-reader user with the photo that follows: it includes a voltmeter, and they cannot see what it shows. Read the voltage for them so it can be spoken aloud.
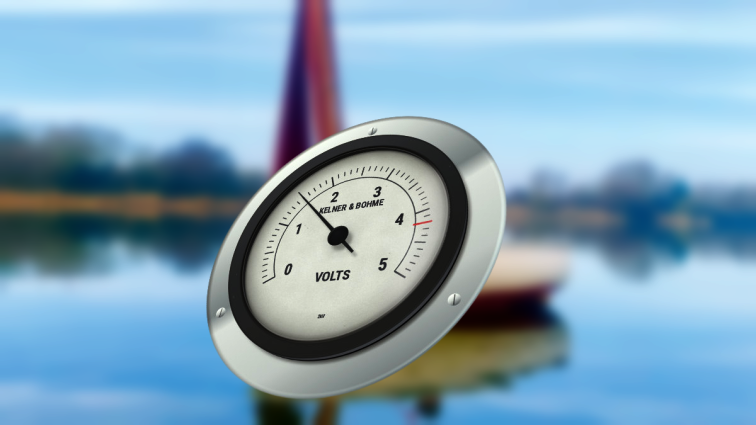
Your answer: 1.5 V
